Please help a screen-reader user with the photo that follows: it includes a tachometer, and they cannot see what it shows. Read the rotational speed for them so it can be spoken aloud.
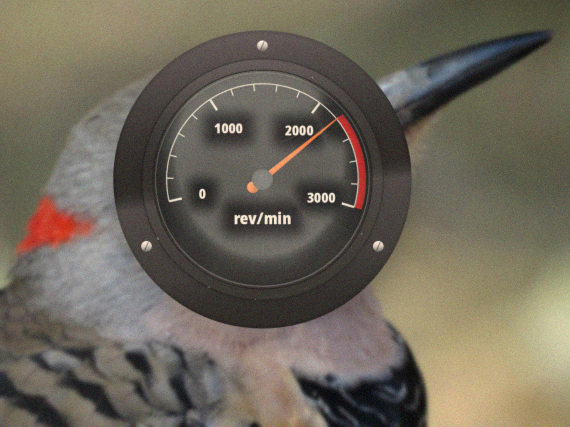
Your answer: 2200 rpm
